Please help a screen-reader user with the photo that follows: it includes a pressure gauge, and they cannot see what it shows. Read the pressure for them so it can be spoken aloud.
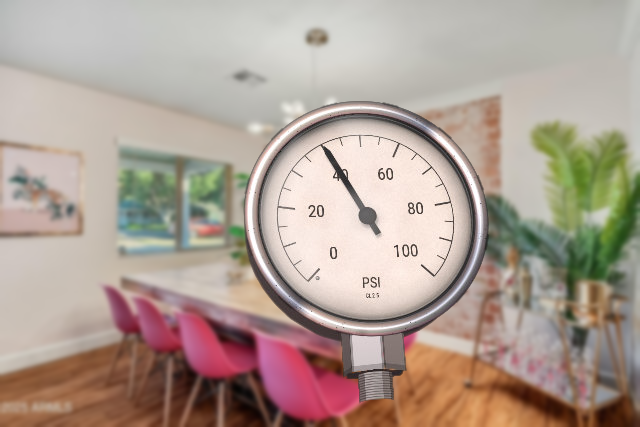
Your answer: 40 psi
